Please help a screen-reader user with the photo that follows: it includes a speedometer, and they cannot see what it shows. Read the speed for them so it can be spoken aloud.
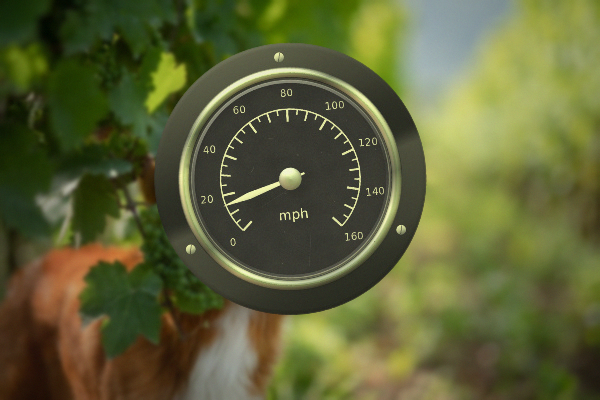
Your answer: 15 mph
